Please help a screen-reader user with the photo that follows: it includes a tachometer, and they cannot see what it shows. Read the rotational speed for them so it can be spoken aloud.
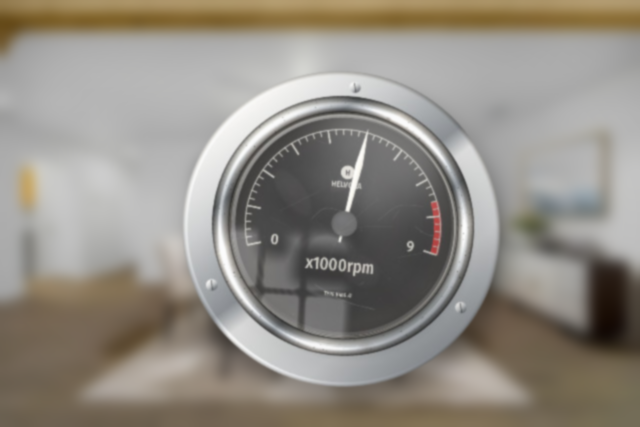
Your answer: 5000 rpm
